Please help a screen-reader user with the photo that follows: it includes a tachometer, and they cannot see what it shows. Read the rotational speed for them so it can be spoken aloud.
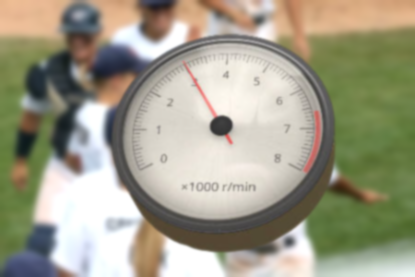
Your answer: 3000 rpm
